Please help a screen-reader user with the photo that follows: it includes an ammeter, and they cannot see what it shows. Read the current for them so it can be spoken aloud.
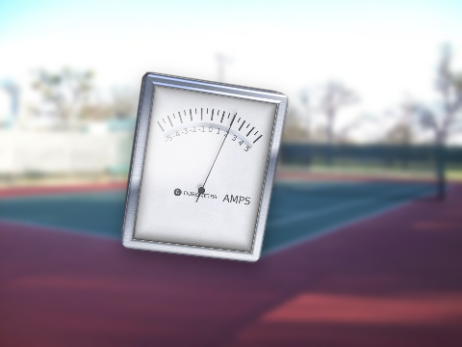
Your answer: 2 A
